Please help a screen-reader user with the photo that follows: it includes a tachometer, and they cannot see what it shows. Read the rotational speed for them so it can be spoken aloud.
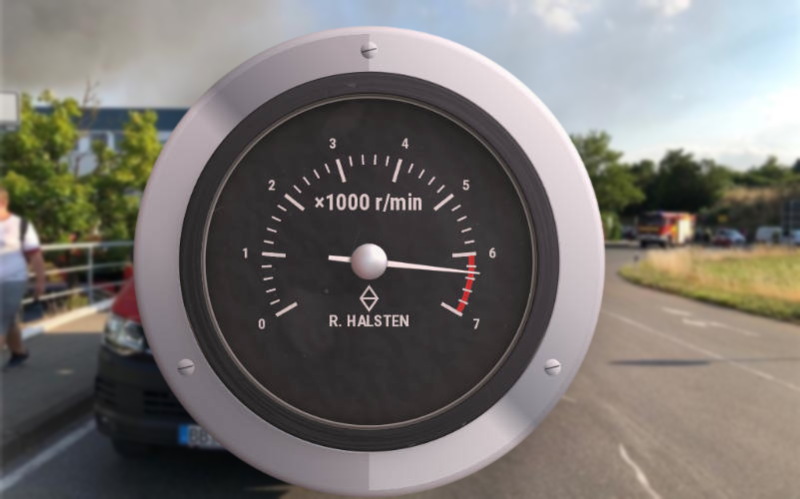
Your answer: 6300 rpm
